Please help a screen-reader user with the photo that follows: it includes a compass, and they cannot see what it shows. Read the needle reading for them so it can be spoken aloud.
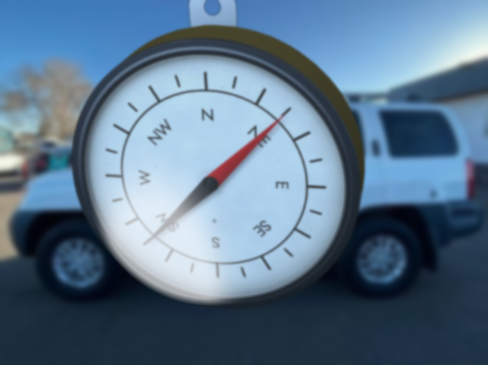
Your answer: 45 °
